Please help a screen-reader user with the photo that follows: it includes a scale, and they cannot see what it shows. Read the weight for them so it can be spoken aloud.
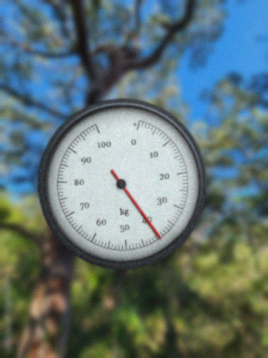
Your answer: 40 kg
